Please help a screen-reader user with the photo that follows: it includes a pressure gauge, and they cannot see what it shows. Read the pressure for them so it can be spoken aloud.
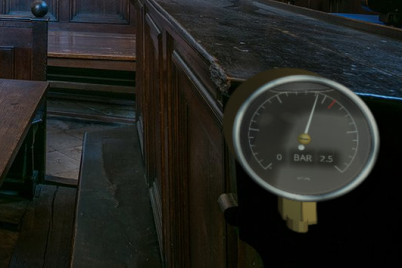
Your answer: 1.4 bar
